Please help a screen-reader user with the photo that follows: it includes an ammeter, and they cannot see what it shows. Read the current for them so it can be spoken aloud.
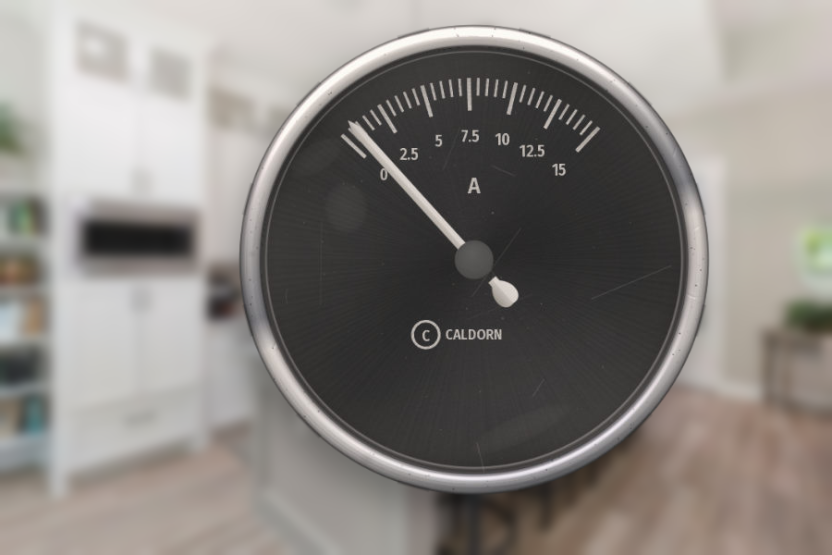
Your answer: 0.75 A
